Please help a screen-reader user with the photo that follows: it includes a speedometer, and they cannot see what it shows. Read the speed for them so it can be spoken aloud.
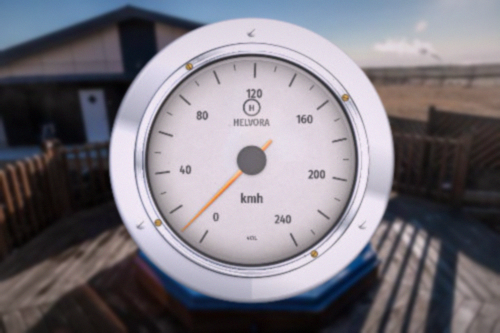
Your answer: 10 km/h
